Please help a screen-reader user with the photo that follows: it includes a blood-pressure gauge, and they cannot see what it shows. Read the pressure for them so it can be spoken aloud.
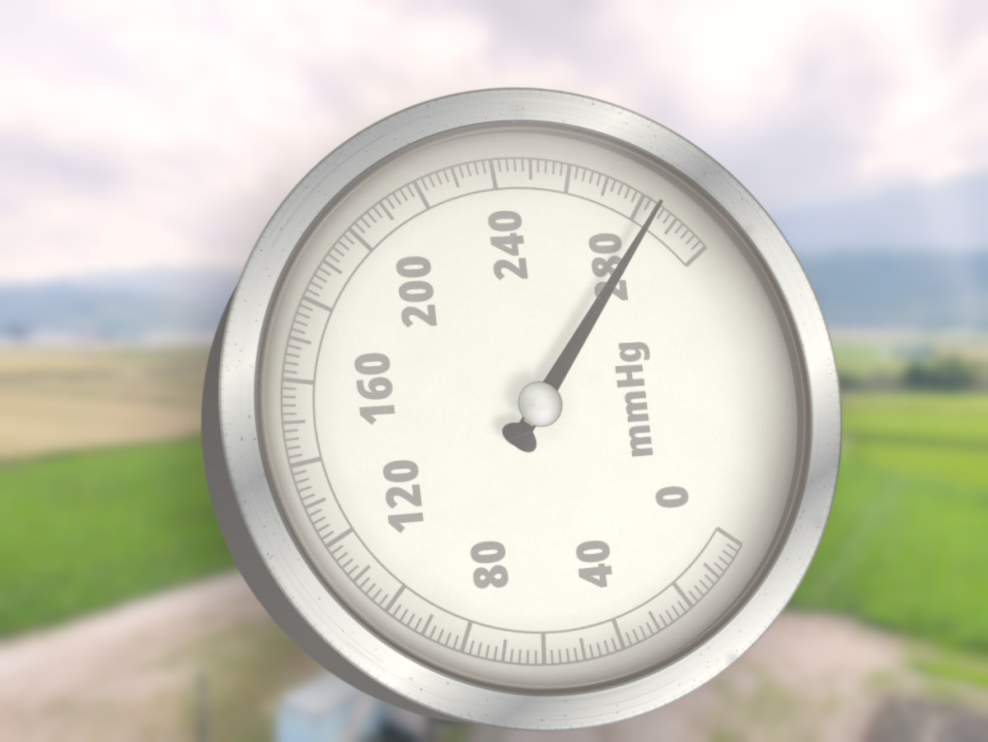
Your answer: 284 mmHg
